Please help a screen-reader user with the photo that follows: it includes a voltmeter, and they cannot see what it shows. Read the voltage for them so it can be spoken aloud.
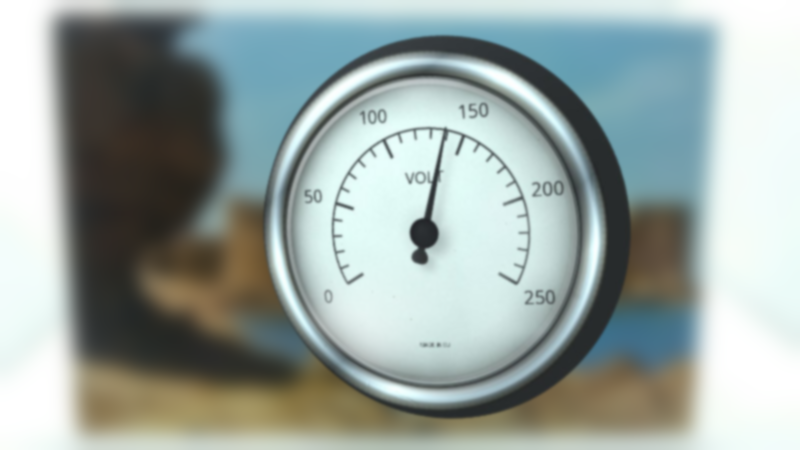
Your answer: 140 V
